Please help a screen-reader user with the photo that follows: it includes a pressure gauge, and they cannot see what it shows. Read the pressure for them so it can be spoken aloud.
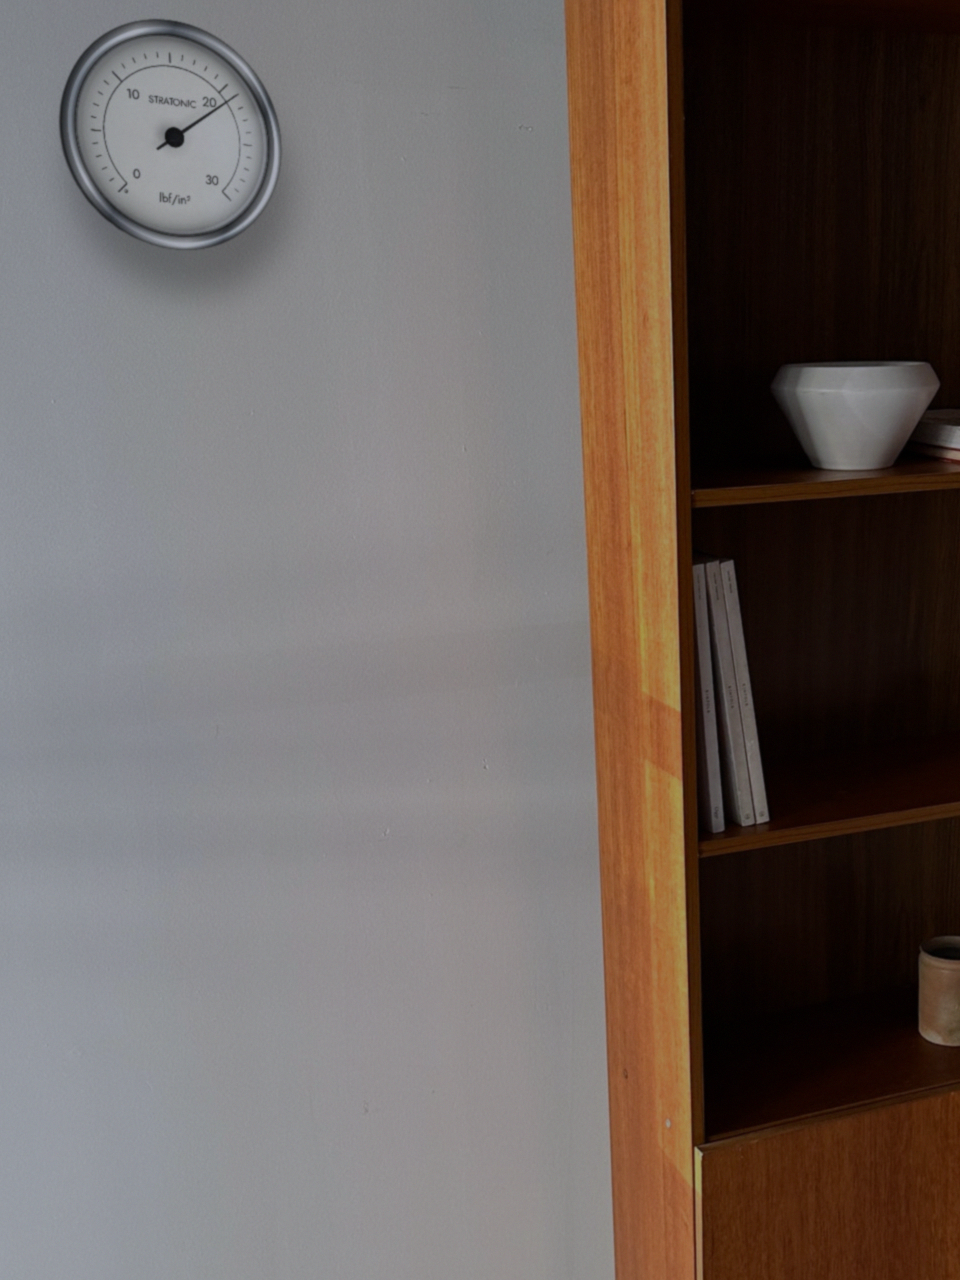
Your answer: 21 psi
